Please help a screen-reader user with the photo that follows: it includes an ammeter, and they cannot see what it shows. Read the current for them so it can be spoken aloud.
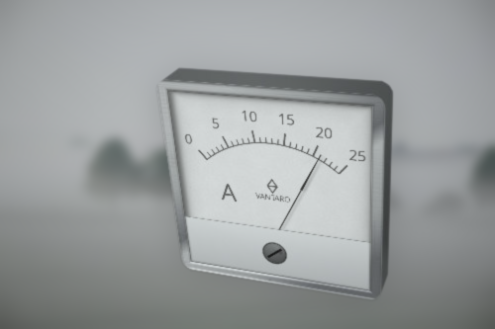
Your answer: 21 A
